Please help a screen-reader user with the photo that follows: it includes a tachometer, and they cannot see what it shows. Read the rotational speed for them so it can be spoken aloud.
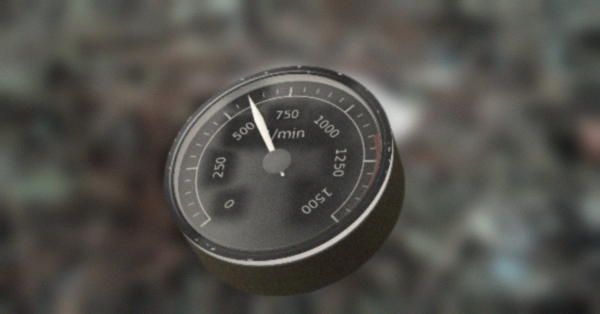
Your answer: 600 rpm
